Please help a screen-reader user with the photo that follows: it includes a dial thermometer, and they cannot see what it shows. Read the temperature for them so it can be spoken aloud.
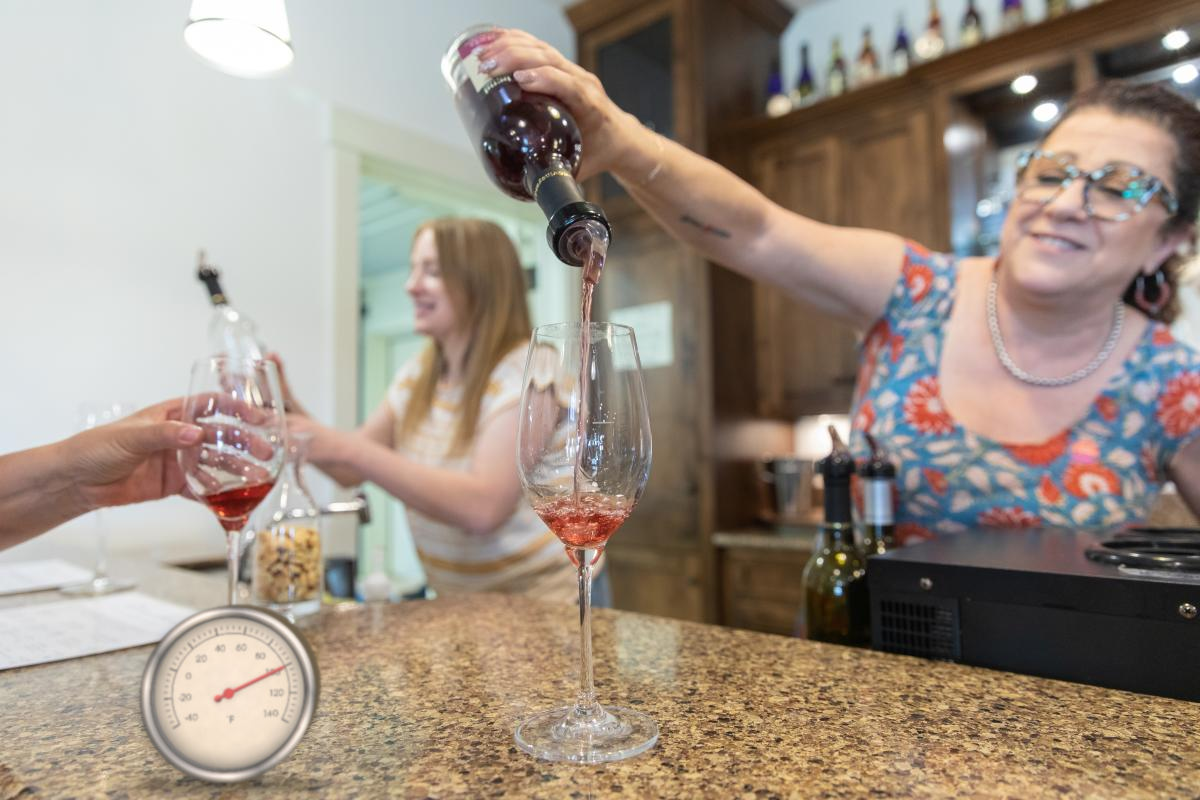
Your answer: 100 °F
